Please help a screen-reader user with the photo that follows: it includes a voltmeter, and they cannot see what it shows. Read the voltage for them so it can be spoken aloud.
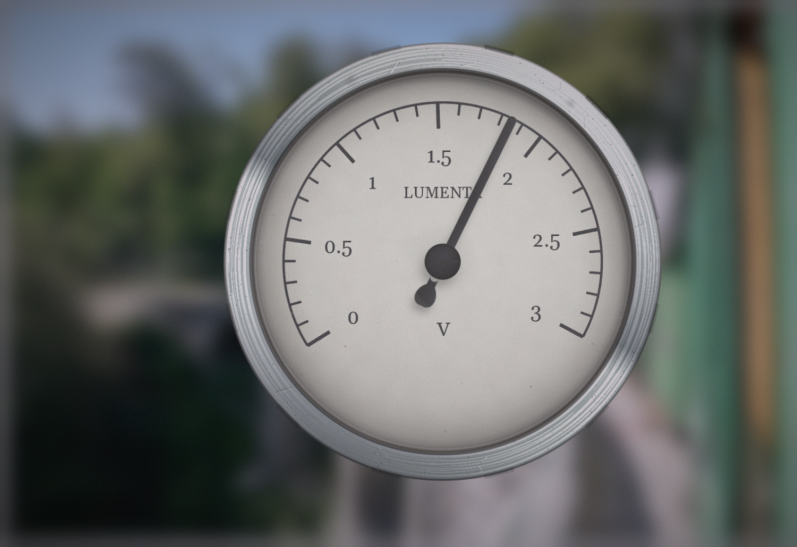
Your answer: 1.85 V
